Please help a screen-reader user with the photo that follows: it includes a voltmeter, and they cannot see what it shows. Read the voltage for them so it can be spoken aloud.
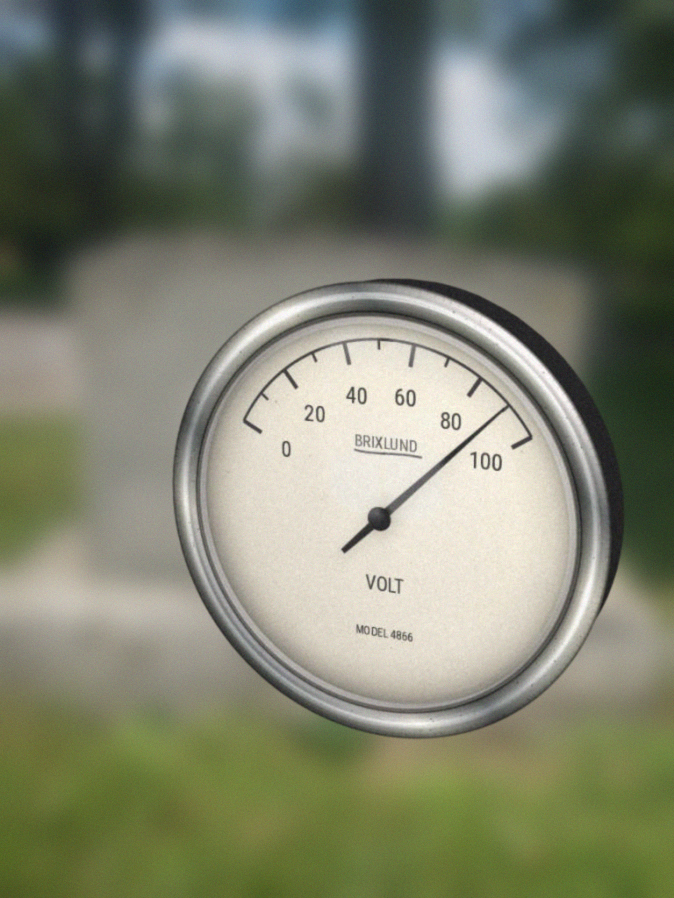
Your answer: 90 V
